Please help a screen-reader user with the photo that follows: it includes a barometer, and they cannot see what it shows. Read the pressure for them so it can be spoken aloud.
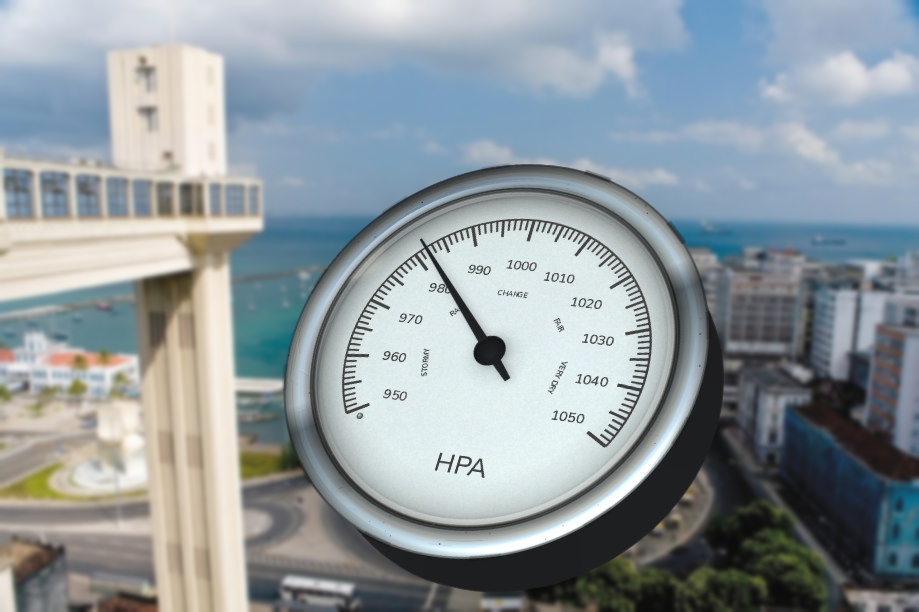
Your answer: 982 hPa
